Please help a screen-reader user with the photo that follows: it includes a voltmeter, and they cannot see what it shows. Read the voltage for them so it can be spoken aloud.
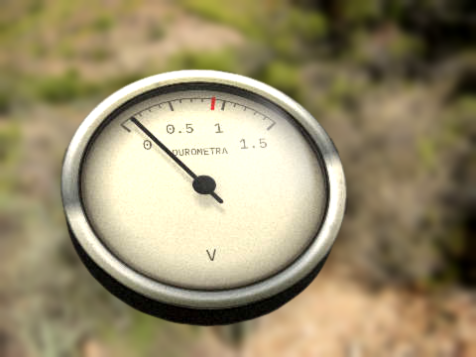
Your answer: 0.1 V
